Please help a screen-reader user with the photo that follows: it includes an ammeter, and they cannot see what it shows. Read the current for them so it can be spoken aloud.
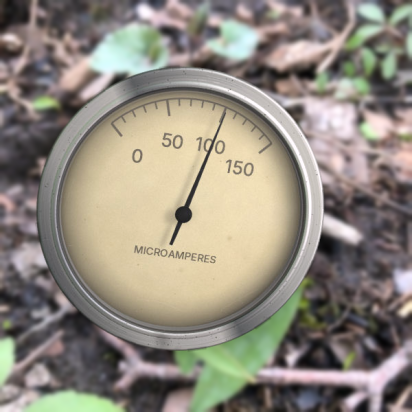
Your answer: 100 µA
